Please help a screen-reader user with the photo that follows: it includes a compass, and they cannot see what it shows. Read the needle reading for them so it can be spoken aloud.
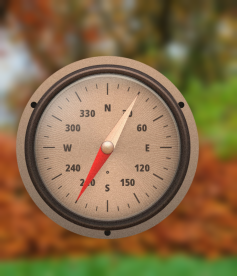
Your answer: 210 °
